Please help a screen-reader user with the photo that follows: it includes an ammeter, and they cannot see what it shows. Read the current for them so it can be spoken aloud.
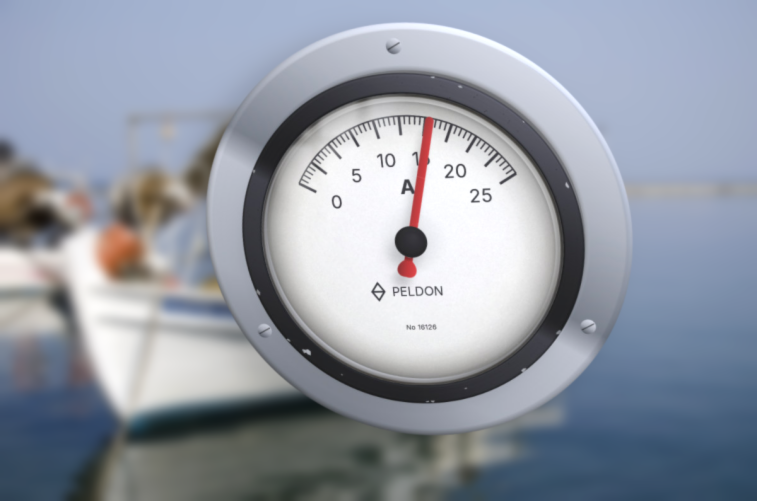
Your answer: 15.5 A
